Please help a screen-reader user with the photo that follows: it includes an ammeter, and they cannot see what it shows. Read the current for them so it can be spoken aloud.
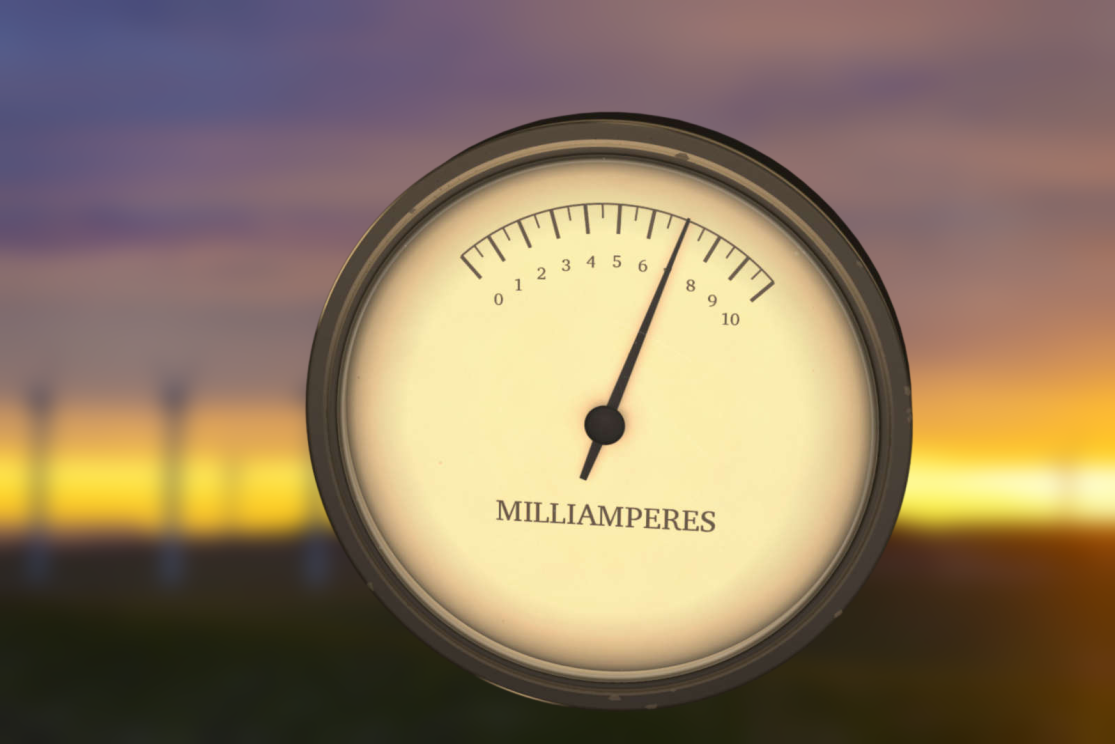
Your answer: 7 mA
